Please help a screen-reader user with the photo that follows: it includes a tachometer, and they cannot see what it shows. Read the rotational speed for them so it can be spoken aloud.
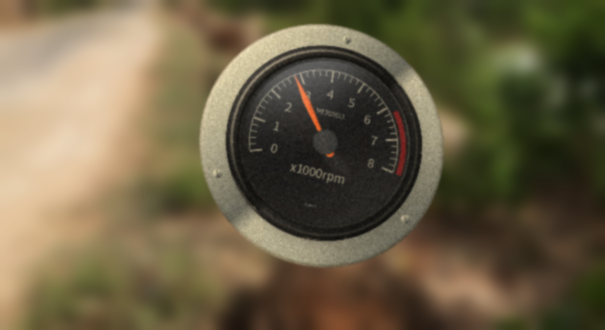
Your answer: 2800 rpm
